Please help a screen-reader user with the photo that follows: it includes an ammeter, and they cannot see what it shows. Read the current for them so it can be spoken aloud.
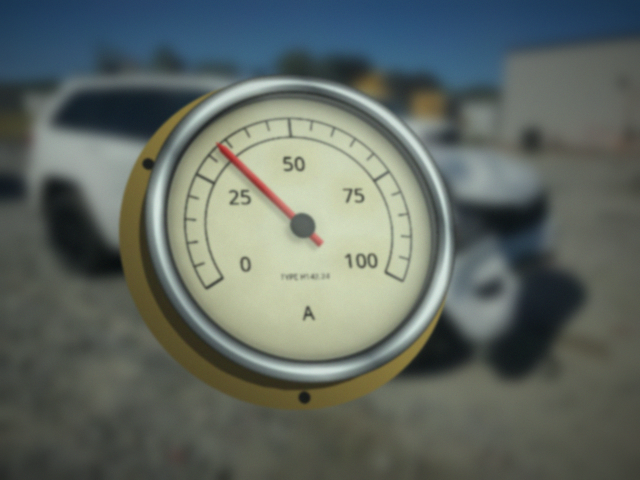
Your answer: 32.5 A
